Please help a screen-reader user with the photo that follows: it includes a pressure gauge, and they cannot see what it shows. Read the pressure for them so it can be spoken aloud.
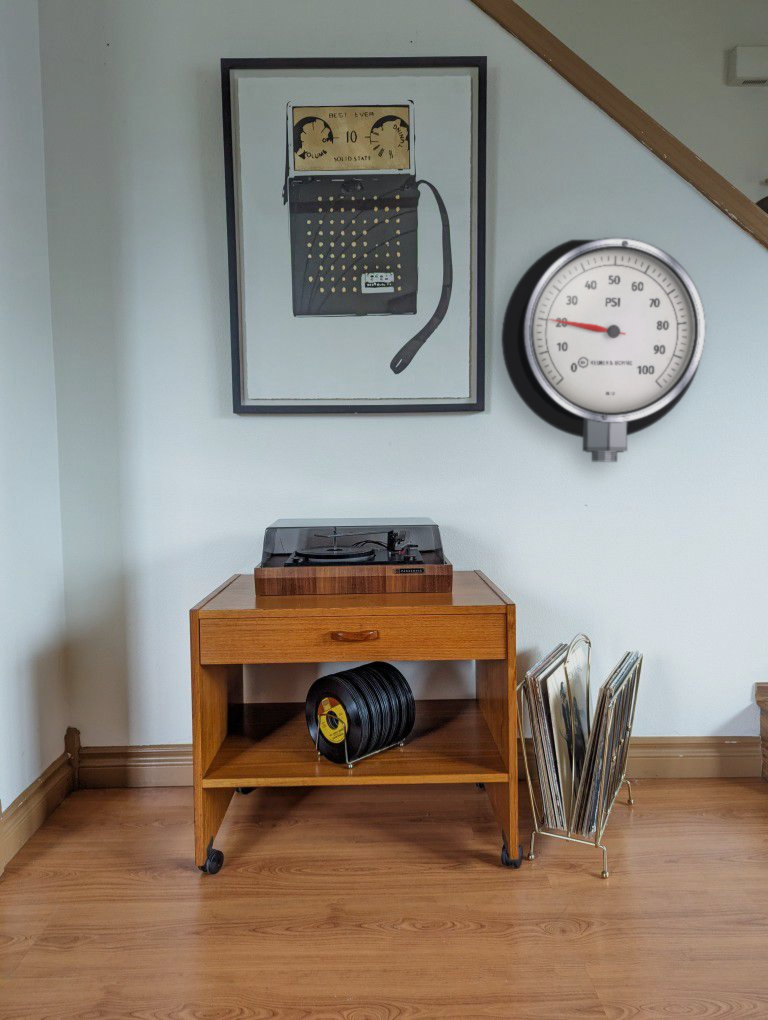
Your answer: 20 psi
